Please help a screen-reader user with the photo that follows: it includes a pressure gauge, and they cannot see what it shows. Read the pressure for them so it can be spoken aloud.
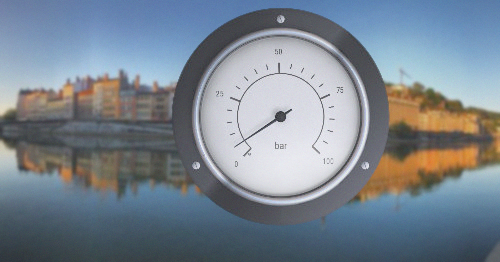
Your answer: 5 bar
